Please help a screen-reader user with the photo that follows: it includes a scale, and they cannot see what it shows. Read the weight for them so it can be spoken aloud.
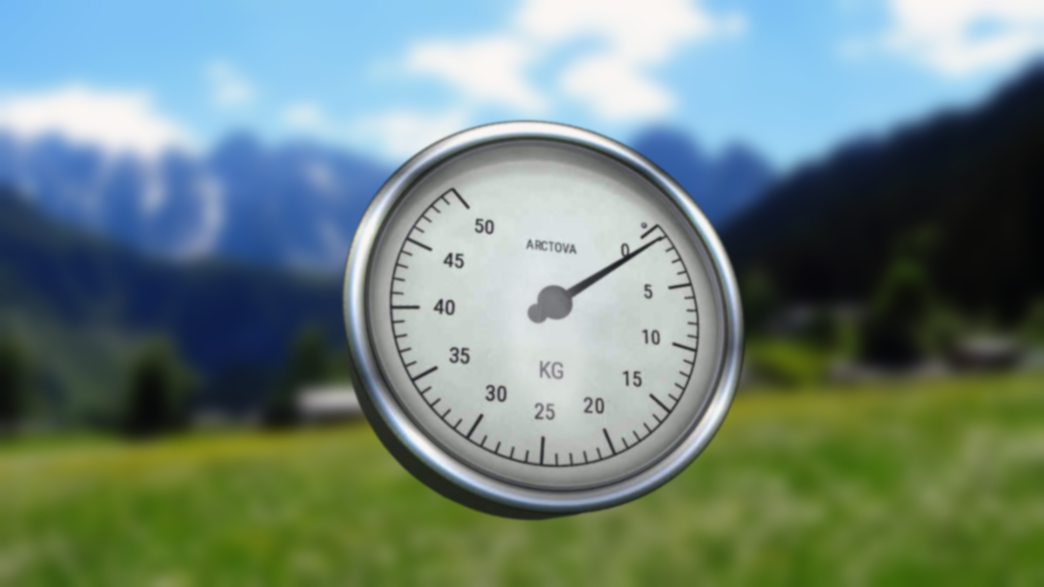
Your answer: 1 kg
